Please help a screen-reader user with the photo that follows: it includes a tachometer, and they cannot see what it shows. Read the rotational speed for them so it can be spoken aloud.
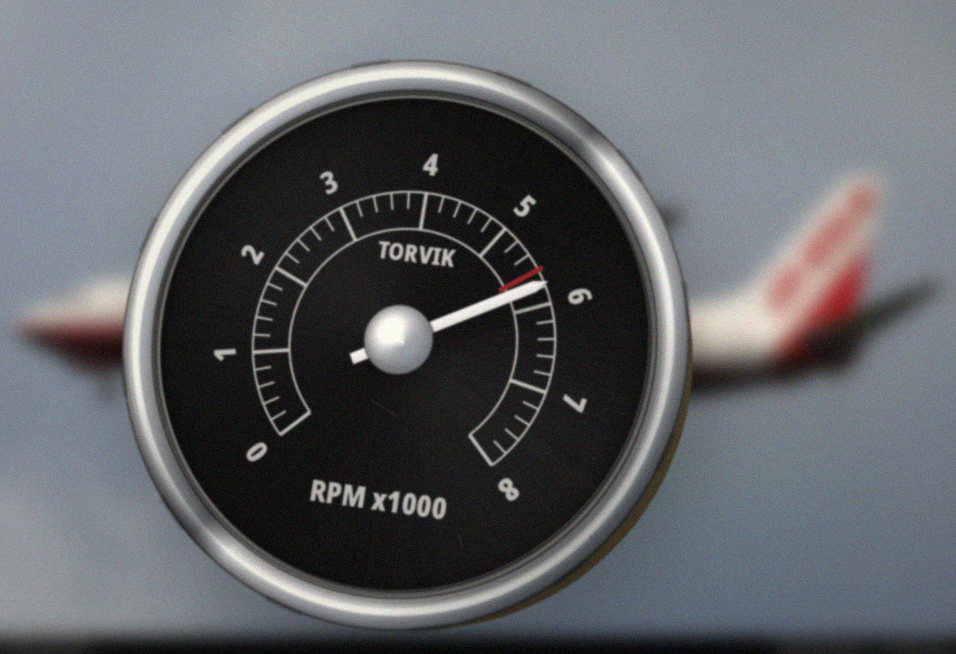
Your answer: 5800 rpm
